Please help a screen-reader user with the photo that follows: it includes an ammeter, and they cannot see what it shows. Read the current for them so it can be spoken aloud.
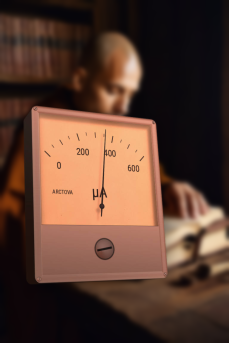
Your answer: 350 µA
